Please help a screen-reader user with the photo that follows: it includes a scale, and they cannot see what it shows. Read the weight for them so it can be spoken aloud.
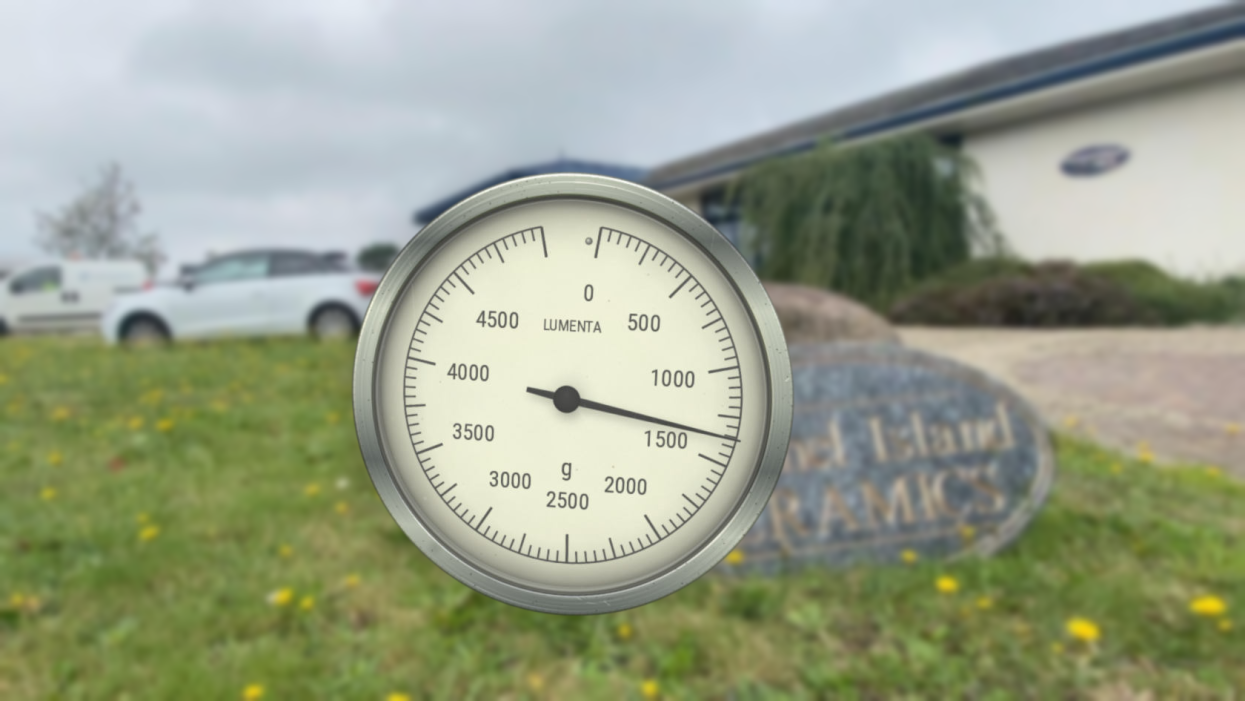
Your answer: 1350 g
